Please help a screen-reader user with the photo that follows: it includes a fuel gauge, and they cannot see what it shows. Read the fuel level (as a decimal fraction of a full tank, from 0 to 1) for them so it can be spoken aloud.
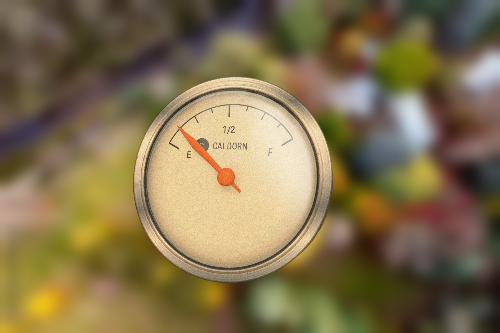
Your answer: 0.125
